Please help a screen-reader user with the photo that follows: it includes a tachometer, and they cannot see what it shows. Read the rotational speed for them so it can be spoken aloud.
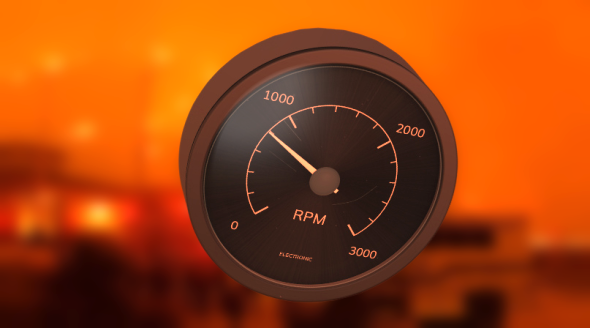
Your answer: 800 rpm
